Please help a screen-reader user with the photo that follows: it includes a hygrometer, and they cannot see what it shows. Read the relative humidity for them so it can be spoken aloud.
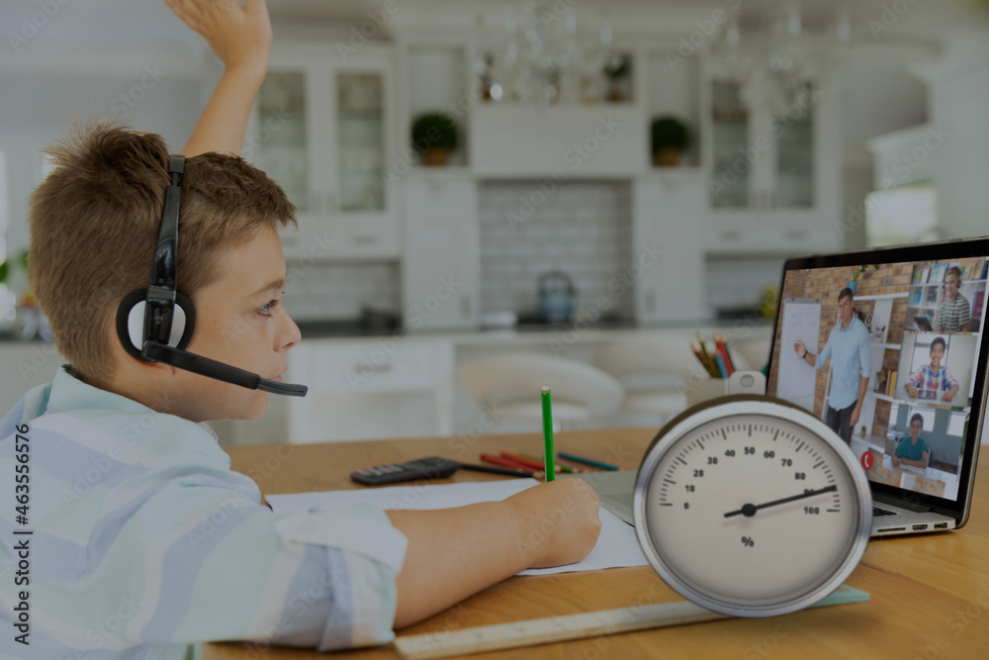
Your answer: 90 %
